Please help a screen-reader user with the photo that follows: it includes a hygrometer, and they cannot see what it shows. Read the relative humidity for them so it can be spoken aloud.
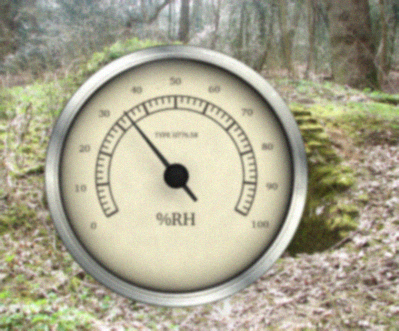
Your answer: 34 %
